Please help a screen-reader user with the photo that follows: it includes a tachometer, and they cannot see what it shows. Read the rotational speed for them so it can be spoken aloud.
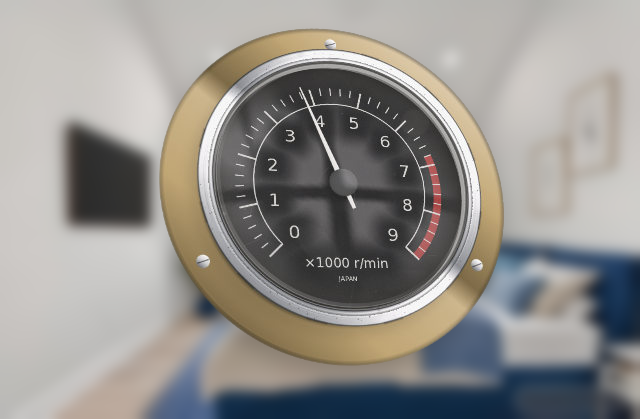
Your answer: 3800 rpm
